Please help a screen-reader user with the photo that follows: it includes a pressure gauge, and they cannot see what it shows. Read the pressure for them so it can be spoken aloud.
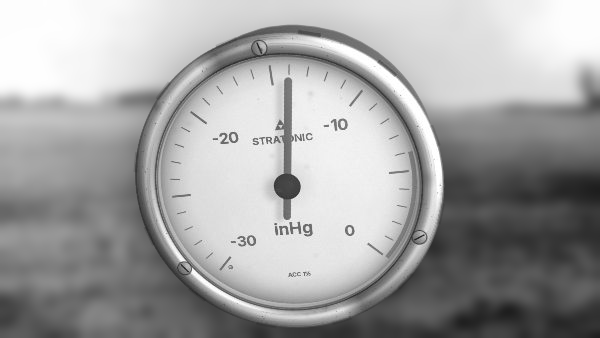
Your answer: -14 inHg
